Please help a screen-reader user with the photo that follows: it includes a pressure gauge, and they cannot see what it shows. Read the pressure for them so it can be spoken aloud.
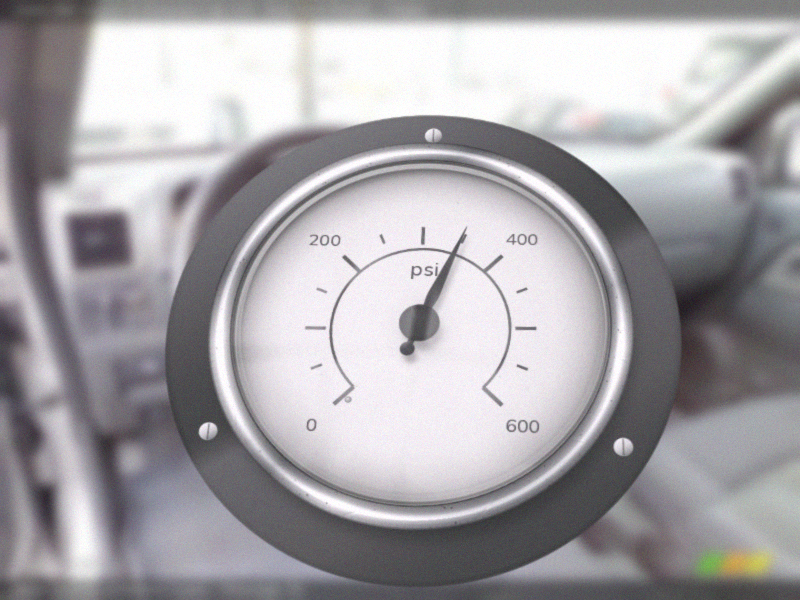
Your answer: 350 psi
